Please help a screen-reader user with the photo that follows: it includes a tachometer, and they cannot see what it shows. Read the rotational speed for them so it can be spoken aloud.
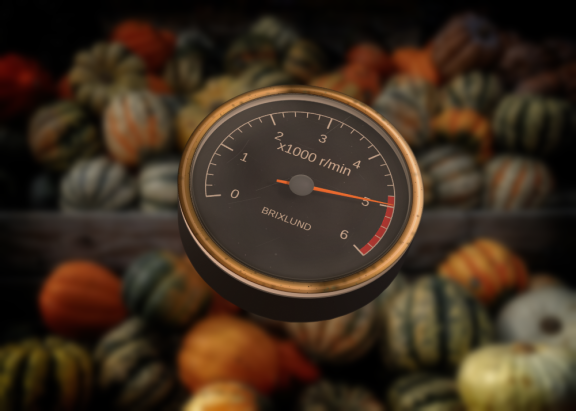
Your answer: 5000 rpm
